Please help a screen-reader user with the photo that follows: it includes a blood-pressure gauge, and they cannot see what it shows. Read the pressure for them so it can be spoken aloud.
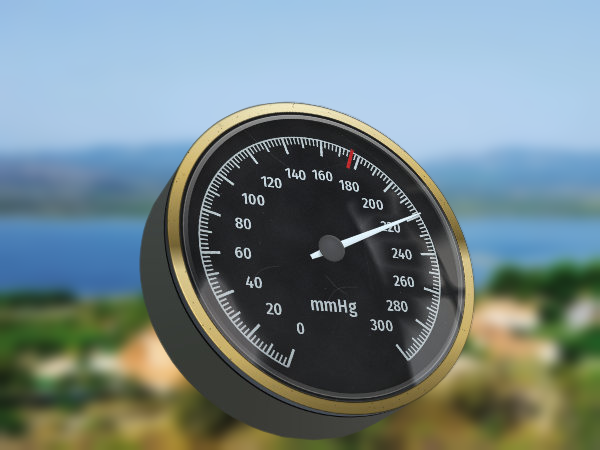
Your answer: 220 mmHg
